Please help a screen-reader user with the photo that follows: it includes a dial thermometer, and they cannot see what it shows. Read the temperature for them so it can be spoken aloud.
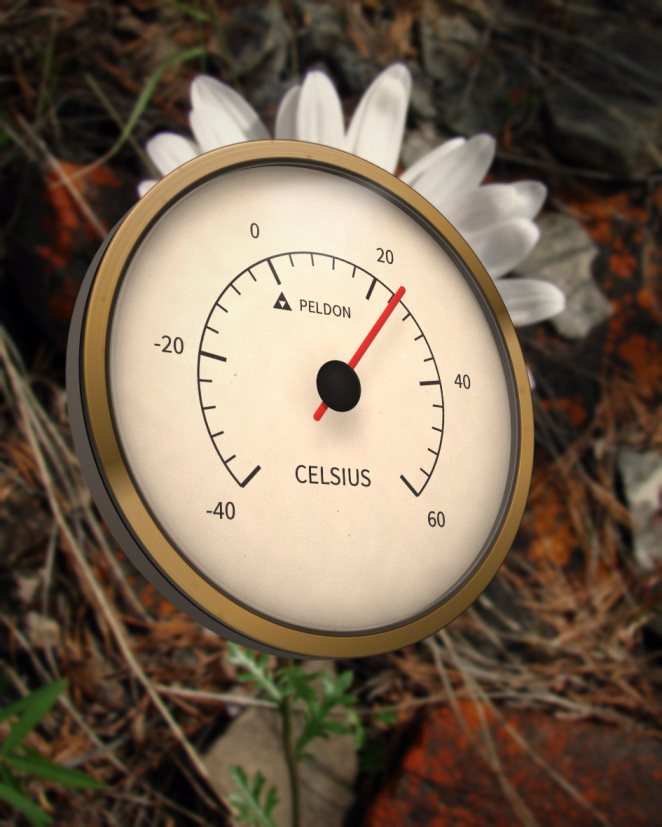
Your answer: 24 °C
